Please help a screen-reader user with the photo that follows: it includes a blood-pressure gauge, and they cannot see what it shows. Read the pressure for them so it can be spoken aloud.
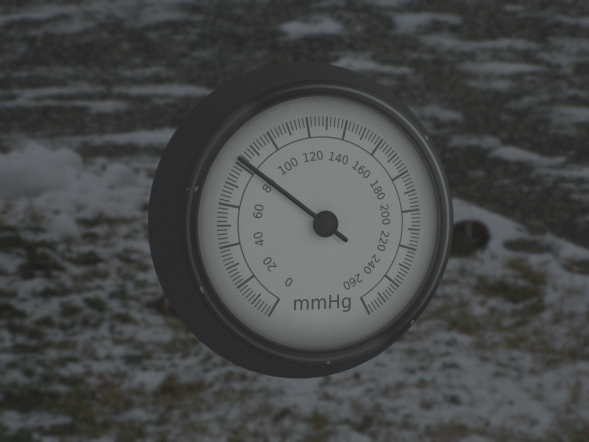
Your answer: 82 mmHg
